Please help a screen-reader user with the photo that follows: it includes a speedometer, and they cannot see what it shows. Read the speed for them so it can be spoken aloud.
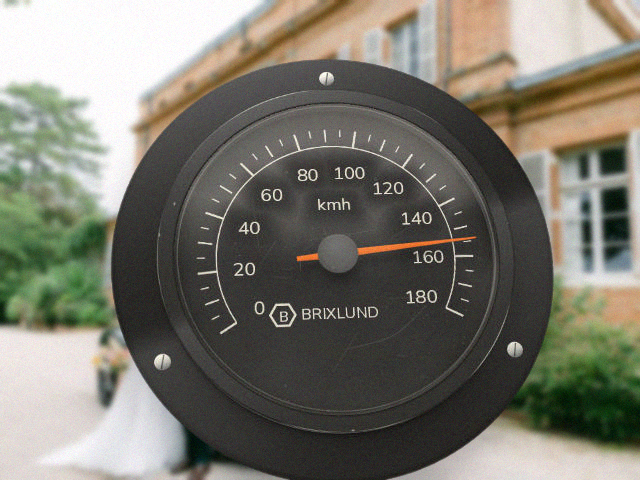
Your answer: 155 km/h
